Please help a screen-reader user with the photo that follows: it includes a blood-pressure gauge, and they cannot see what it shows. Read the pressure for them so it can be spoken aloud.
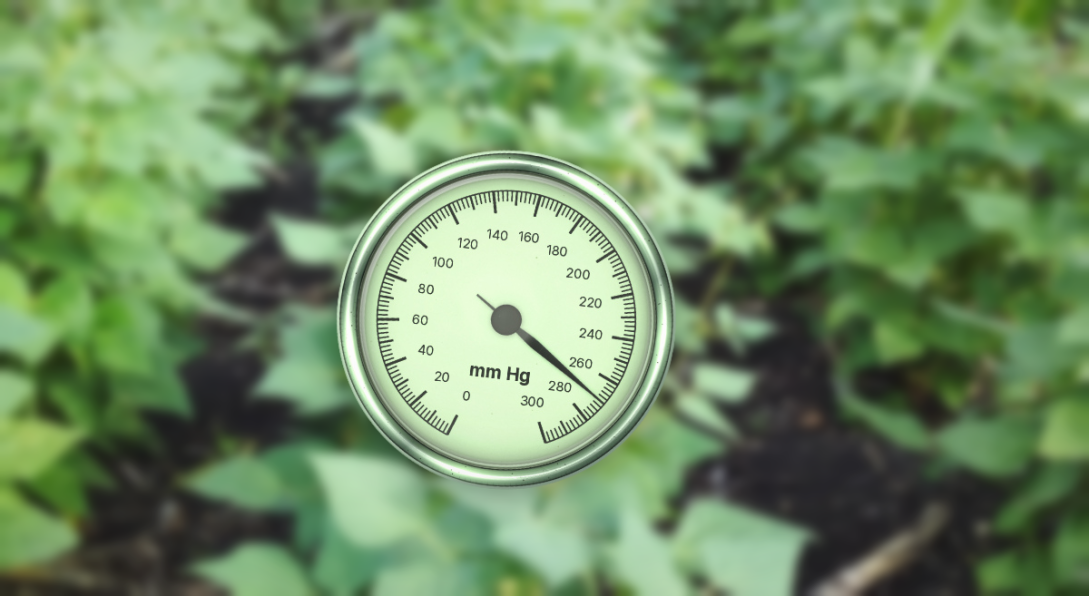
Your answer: 270 mmHg
